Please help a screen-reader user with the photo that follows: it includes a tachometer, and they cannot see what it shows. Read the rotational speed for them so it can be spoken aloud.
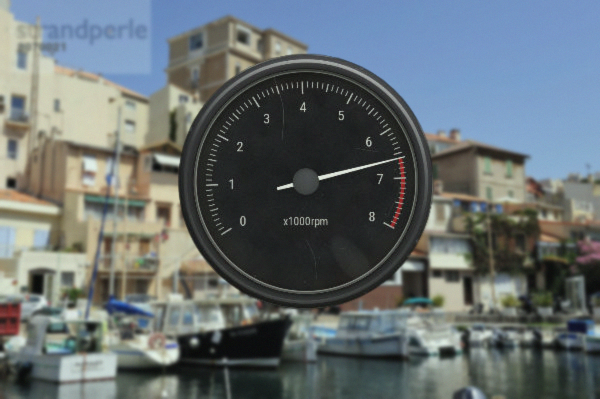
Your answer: 6600 rpm
